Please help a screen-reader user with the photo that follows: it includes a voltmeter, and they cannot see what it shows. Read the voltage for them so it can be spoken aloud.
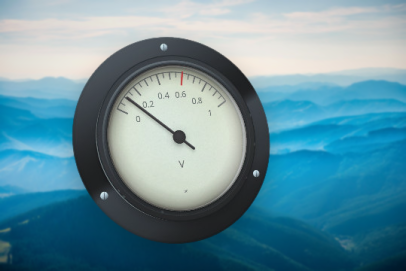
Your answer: 0.1 V
